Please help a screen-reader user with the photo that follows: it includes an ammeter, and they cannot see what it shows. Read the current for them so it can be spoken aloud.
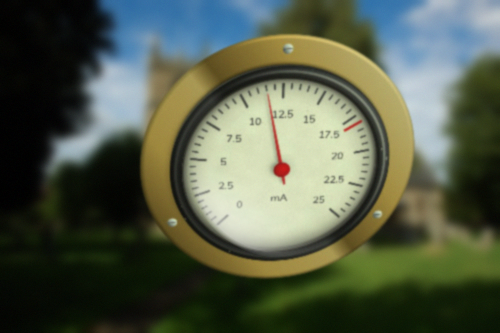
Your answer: 11.5 mA
